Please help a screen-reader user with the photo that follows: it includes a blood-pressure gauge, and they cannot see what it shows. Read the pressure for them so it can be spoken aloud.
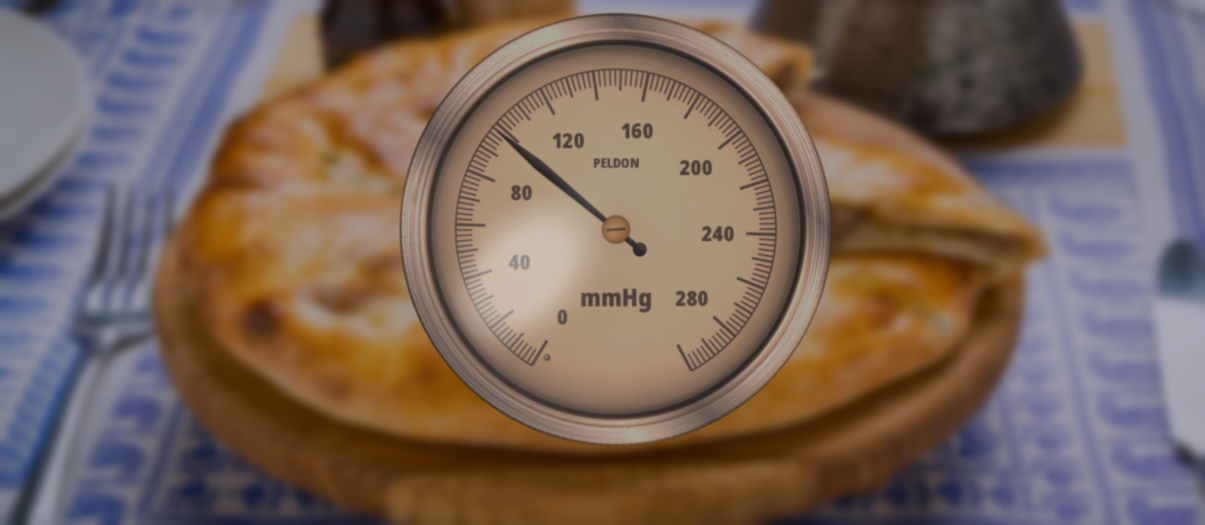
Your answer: 98 mmHg
